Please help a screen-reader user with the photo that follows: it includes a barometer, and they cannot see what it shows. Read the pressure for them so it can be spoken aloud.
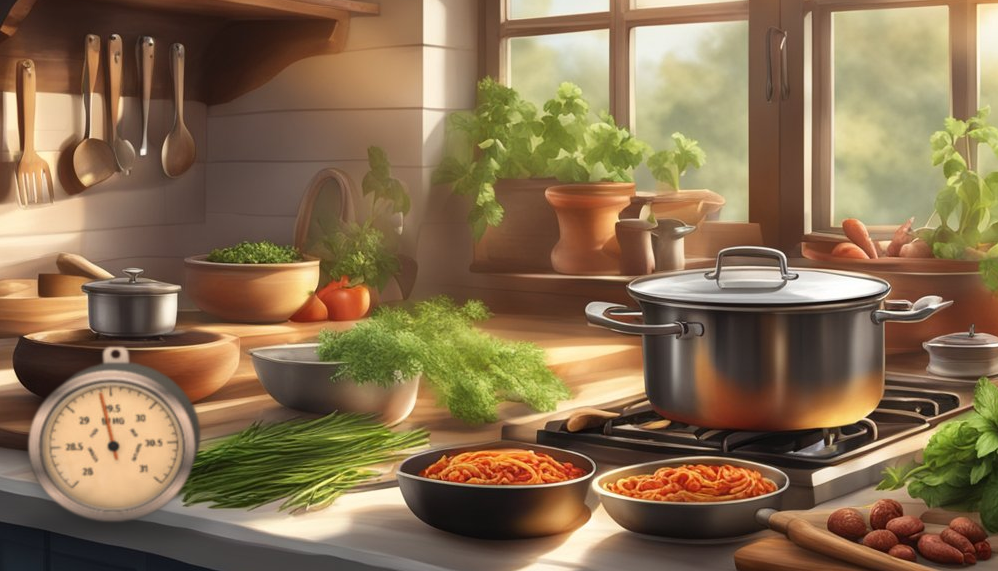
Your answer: 29.4 inHg
